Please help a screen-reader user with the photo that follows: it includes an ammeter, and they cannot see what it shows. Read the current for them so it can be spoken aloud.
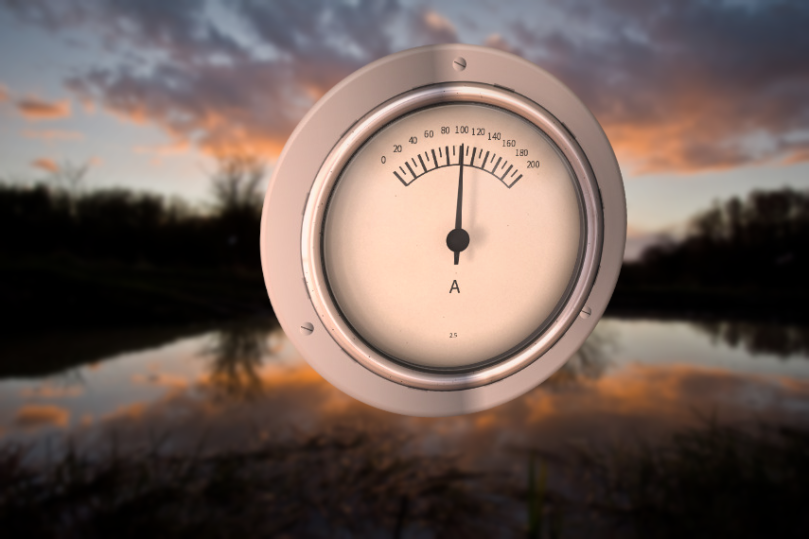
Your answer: 100 A
